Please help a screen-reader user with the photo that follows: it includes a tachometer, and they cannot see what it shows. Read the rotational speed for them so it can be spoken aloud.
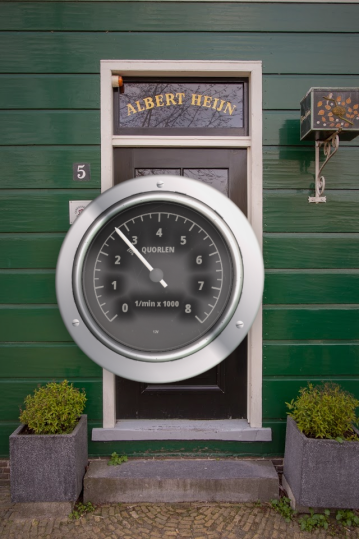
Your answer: 2750 rpm
